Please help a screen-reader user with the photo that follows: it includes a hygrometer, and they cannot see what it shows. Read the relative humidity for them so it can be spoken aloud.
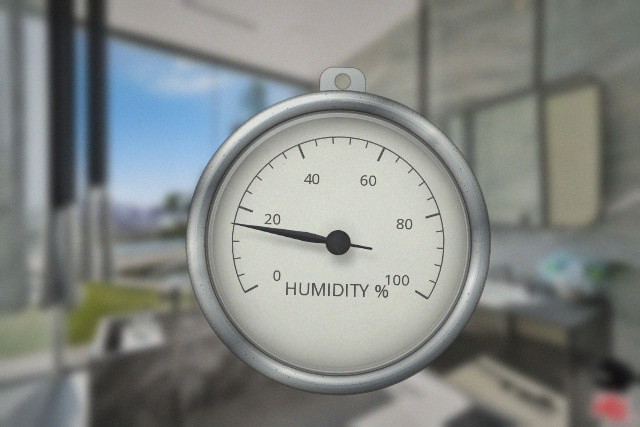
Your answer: 16 %
